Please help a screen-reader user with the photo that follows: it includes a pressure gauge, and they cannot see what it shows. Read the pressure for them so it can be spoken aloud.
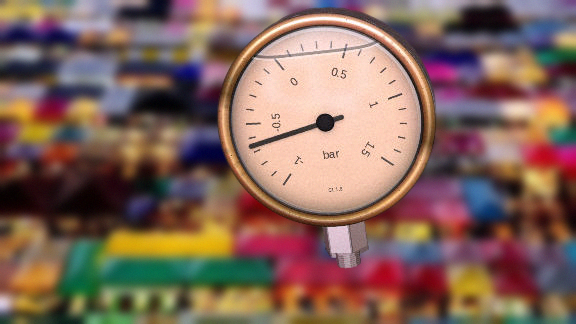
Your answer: -0.65 bar
